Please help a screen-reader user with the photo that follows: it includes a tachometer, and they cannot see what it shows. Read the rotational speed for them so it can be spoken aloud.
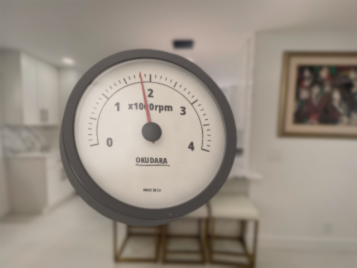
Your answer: 1800 rpm
